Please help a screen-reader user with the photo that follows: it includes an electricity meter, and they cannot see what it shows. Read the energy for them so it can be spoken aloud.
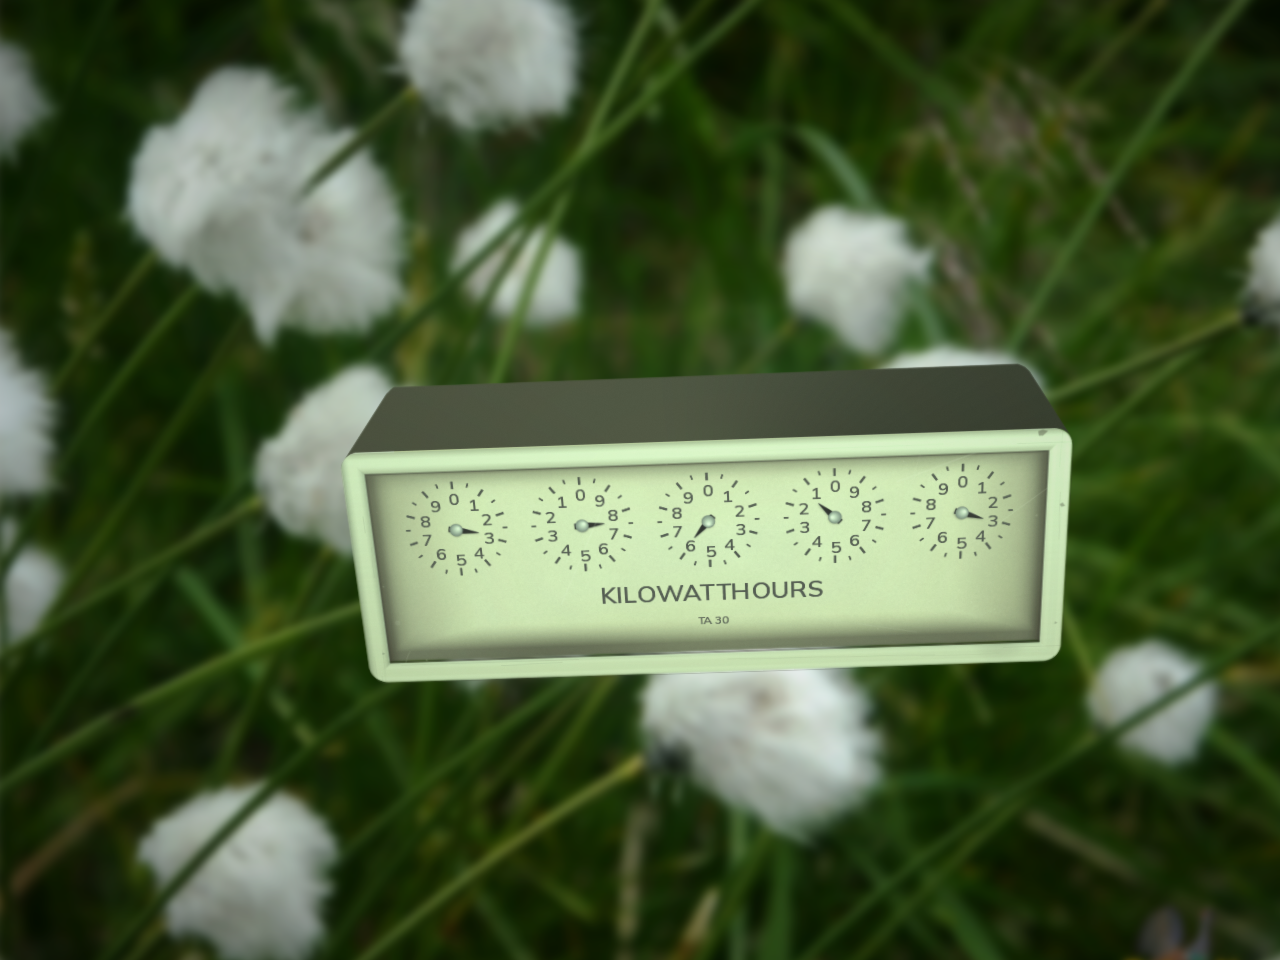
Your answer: 27613 kWh
